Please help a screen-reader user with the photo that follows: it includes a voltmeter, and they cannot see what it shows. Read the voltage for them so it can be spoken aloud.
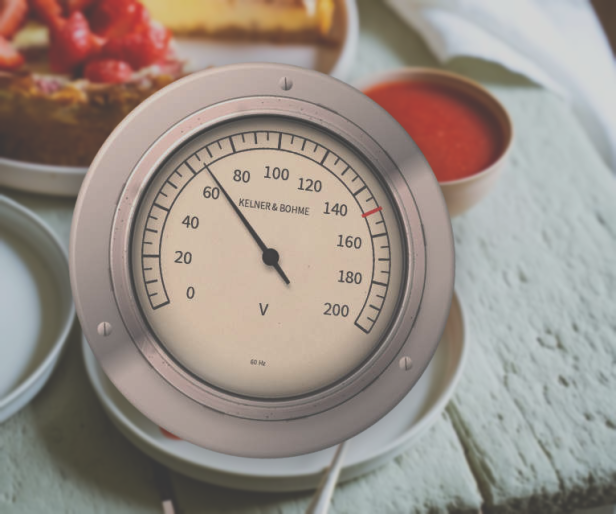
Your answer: 65 V
